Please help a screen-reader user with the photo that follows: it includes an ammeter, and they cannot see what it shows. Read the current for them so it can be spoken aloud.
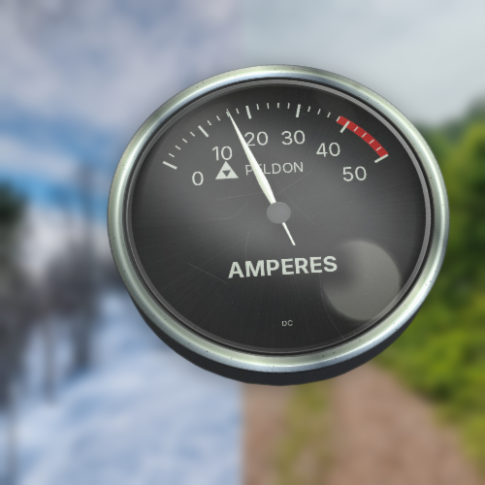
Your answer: 16 A
